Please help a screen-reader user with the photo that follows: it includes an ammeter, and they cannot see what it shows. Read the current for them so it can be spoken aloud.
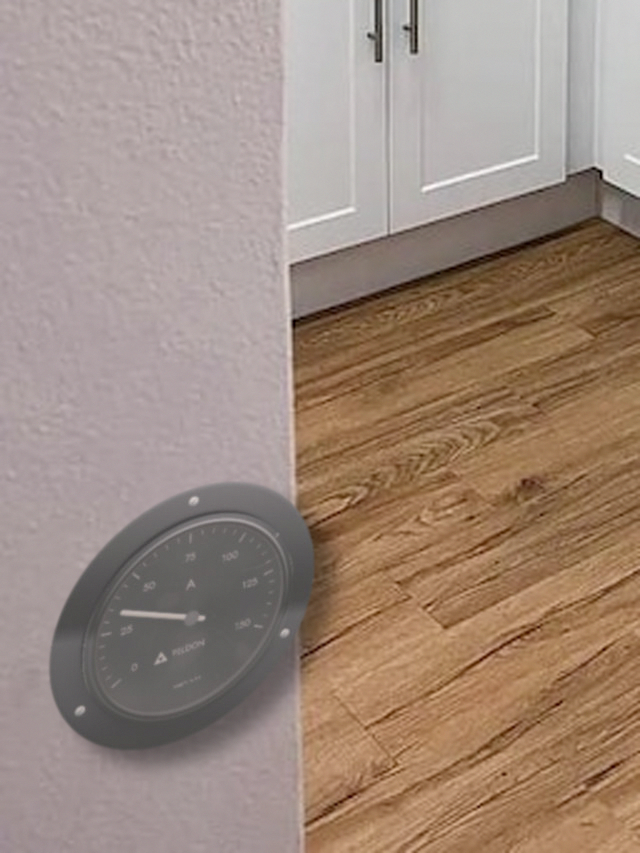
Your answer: 35 A
